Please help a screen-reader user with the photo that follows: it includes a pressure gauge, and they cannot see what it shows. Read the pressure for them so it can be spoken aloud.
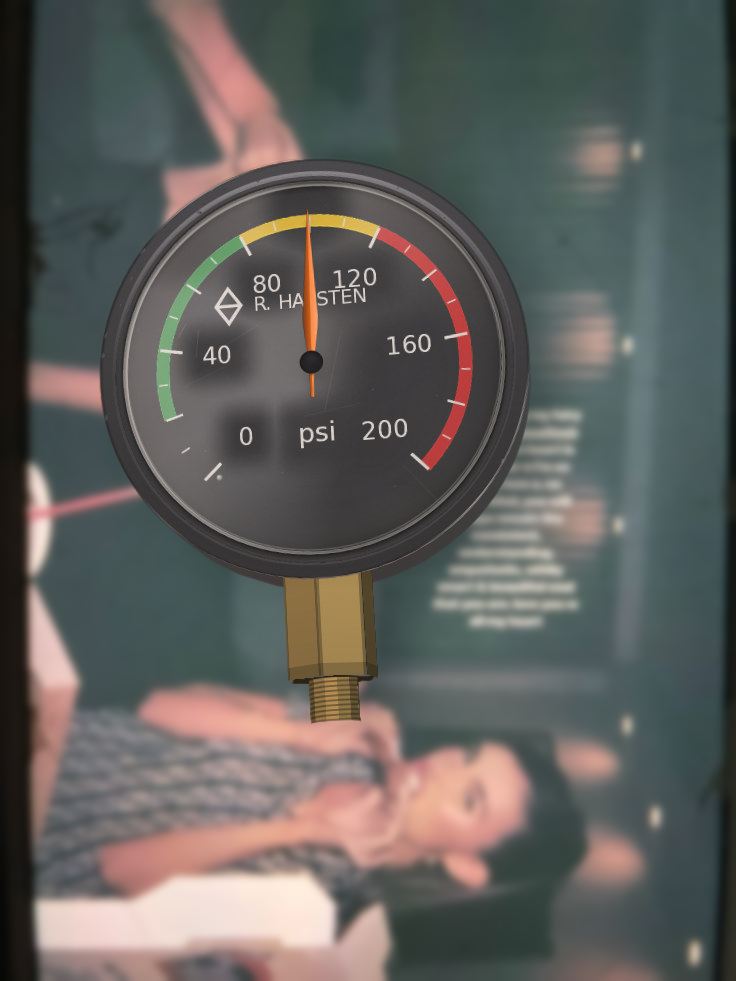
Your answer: 100 psi
